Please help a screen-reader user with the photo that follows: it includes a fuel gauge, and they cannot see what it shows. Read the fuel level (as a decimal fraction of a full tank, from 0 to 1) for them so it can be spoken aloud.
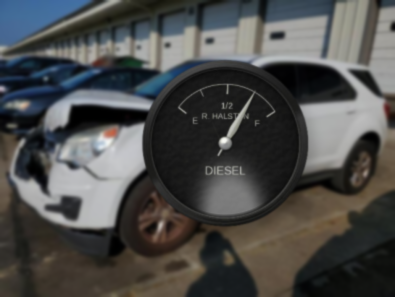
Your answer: 0.75
